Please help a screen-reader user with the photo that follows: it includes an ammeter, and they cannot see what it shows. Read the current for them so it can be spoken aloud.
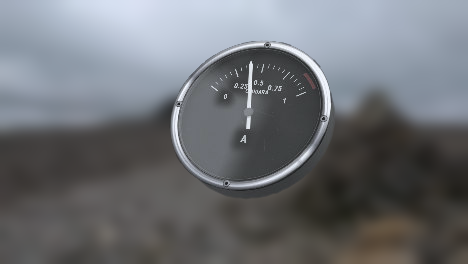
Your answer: 0.4 A
